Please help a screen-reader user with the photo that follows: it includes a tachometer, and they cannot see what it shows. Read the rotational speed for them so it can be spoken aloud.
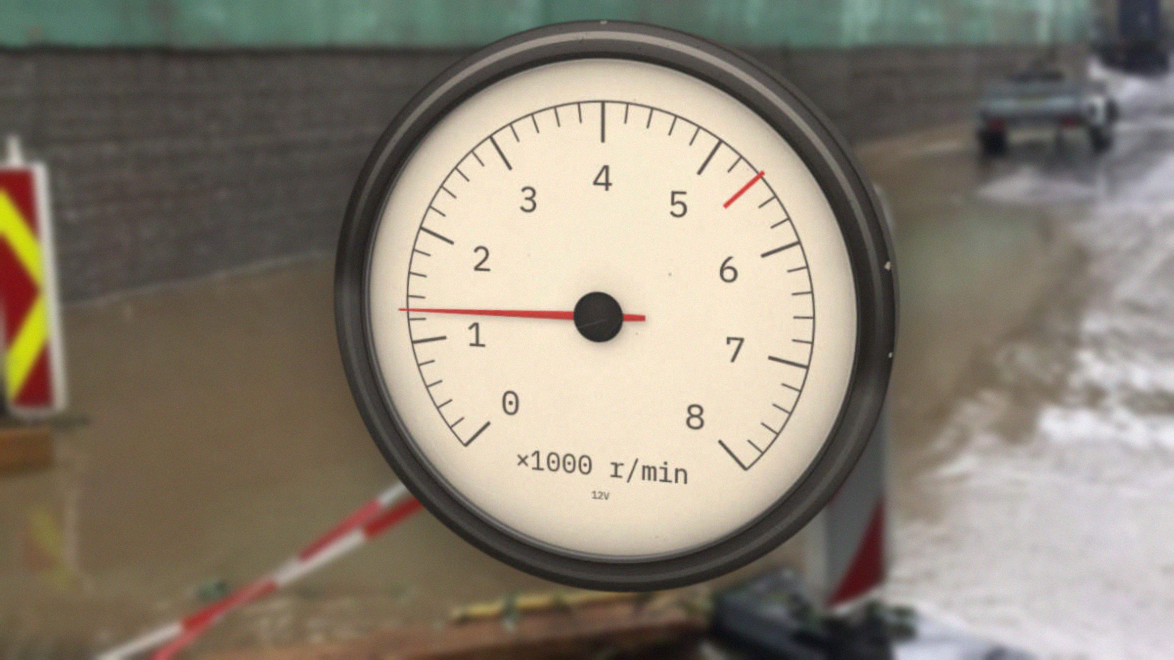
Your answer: 1300 rpm
